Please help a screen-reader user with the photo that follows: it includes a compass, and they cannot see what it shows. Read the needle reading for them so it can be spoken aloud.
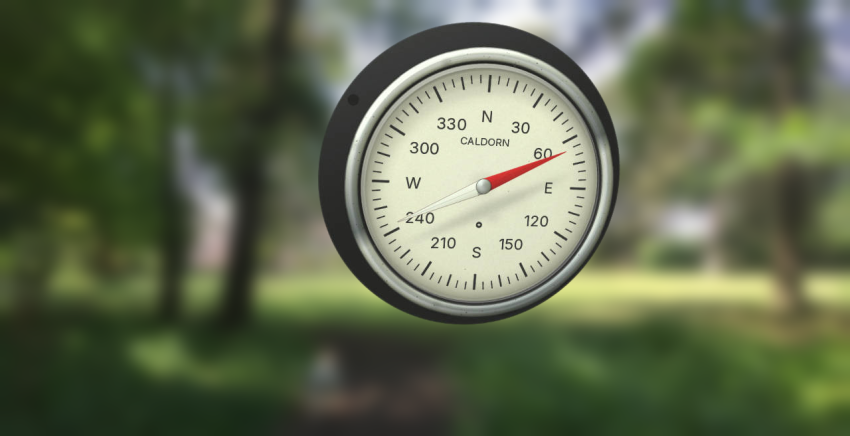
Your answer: 65 °
